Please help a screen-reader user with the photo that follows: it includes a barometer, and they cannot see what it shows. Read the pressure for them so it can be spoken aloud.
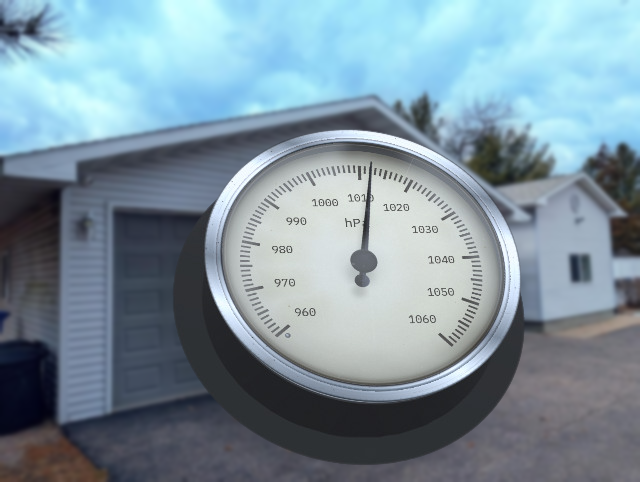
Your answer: 1012 hPa
